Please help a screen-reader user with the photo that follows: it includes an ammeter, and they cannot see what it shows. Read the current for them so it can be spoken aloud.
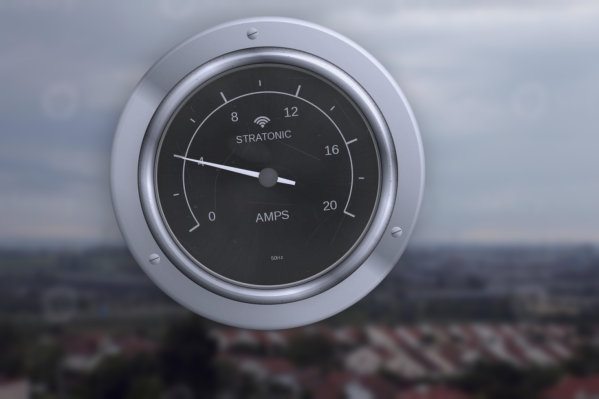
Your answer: 4 A
